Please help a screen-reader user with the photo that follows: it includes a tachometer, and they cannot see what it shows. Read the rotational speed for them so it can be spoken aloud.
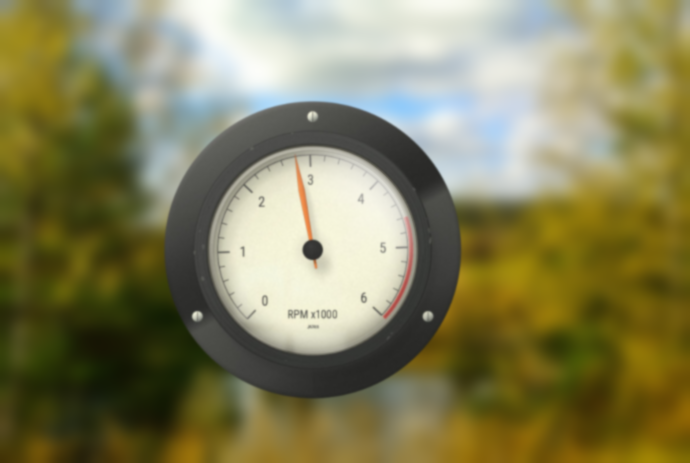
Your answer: 2800 rpm
